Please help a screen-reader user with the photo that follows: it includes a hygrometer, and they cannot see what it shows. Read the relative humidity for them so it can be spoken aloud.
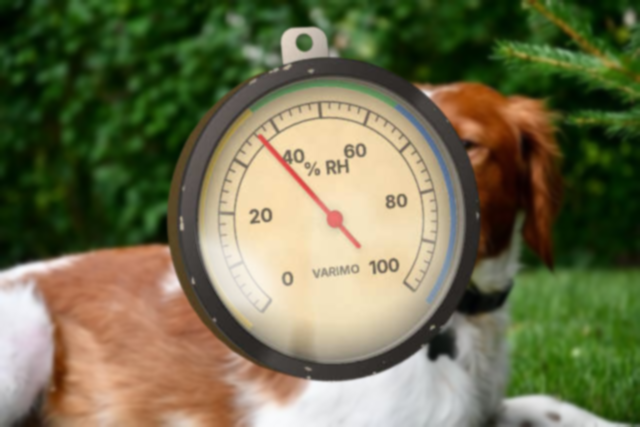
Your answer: 36 %
